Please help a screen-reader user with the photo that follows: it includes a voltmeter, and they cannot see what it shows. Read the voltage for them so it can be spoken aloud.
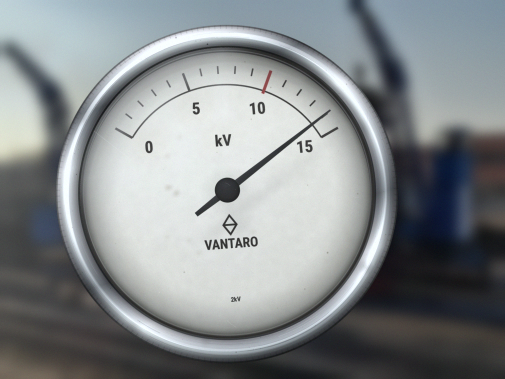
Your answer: 14 kV
